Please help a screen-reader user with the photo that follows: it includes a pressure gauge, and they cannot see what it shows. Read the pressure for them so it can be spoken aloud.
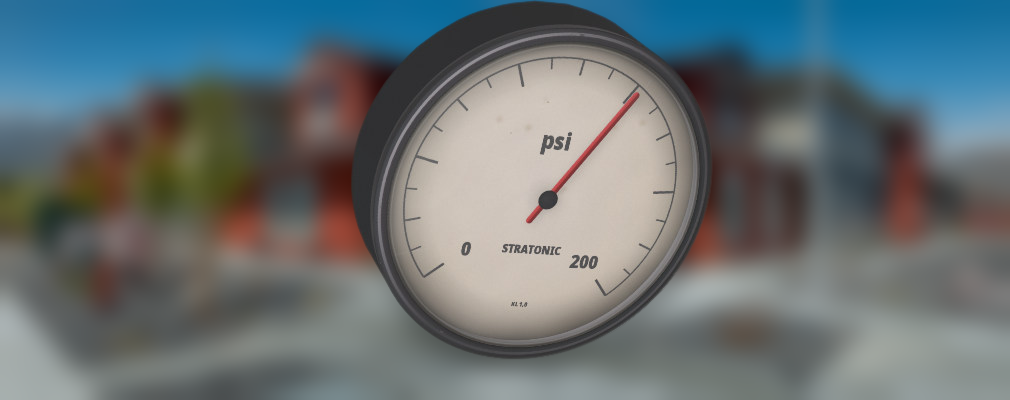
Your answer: 120 psi
